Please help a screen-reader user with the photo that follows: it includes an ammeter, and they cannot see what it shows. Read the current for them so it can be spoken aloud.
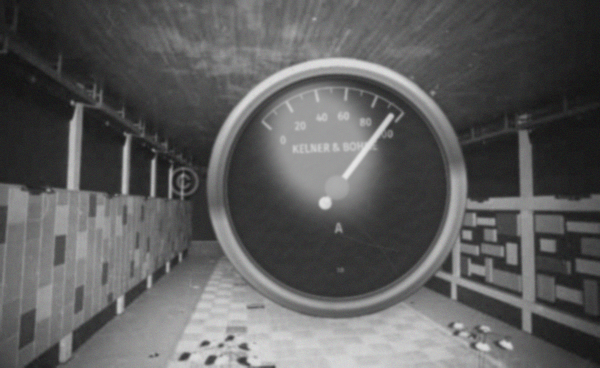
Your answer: 95 A
